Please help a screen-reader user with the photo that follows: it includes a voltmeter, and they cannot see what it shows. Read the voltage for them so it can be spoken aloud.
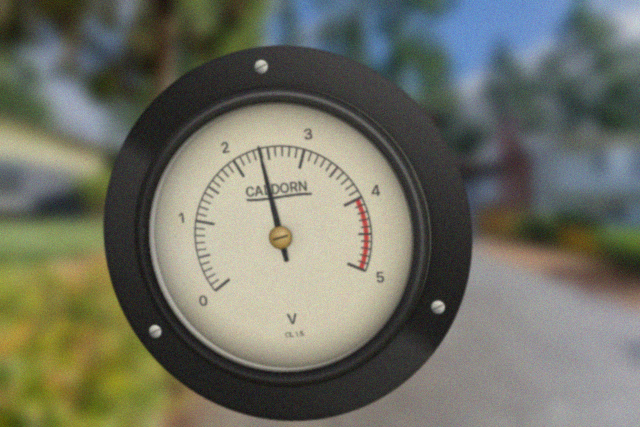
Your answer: 2.4 V
